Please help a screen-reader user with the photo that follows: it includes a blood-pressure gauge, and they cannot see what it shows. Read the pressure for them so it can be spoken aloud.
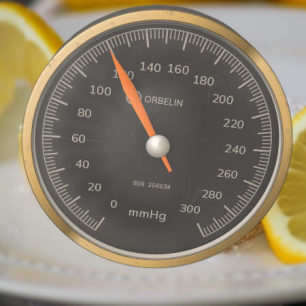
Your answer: 120 mmHg
